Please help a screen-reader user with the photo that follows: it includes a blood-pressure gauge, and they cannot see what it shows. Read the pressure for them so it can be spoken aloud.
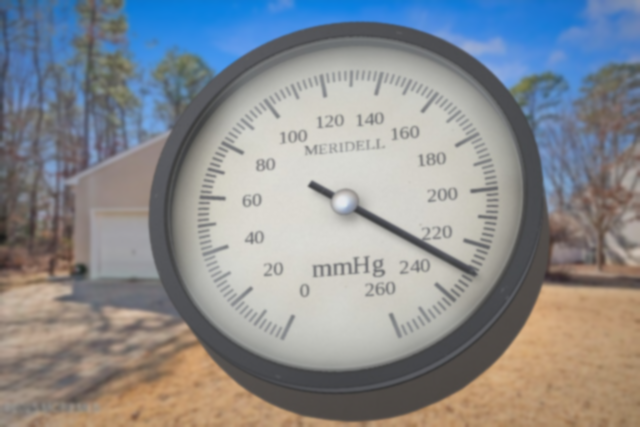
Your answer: 230 mmHg
